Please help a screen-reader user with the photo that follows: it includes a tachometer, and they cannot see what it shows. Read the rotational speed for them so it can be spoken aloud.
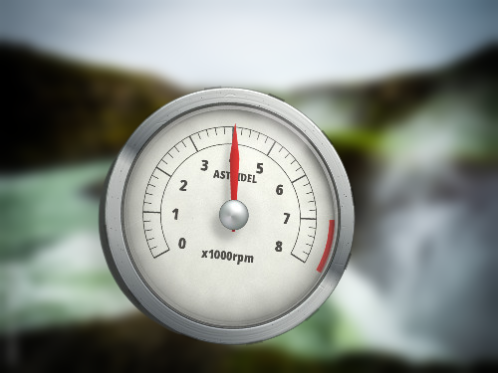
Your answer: 4000 rpm
